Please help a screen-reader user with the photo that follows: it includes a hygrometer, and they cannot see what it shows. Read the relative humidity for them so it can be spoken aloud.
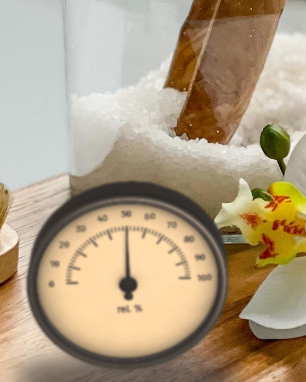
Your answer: 50 %
